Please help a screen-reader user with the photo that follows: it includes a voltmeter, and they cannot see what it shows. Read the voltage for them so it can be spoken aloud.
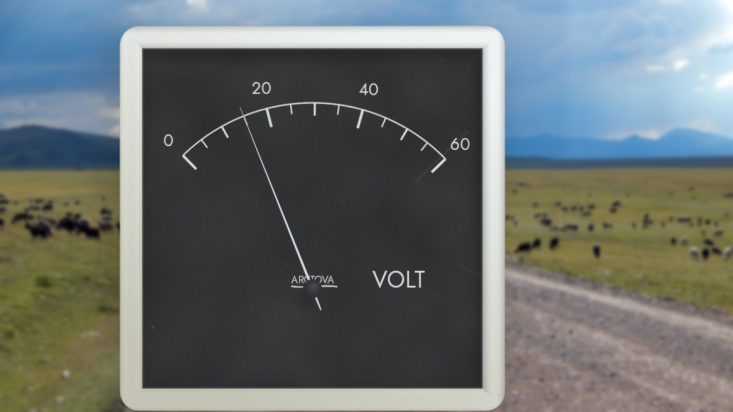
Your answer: 15 V
